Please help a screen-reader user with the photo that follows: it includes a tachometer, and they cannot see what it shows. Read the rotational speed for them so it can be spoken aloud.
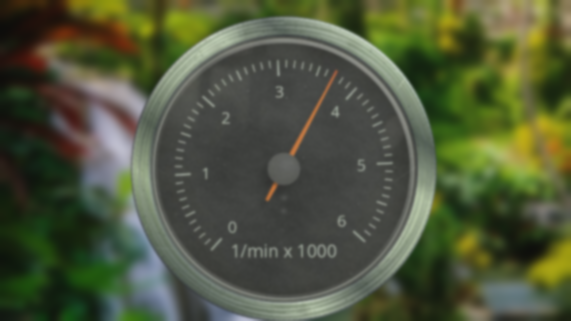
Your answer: 3700 rpm
